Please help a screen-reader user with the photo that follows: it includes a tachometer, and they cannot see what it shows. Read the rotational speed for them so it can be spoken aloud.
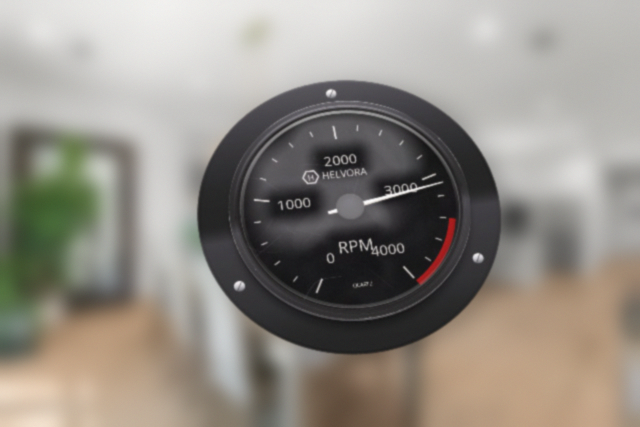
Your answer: 3100 rpm
